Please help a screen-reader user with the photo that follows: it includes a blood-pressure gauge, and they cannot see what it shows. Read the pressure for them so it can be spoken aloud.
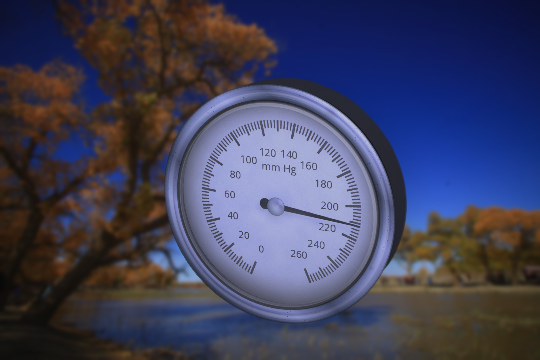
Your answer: 210 mmHg
